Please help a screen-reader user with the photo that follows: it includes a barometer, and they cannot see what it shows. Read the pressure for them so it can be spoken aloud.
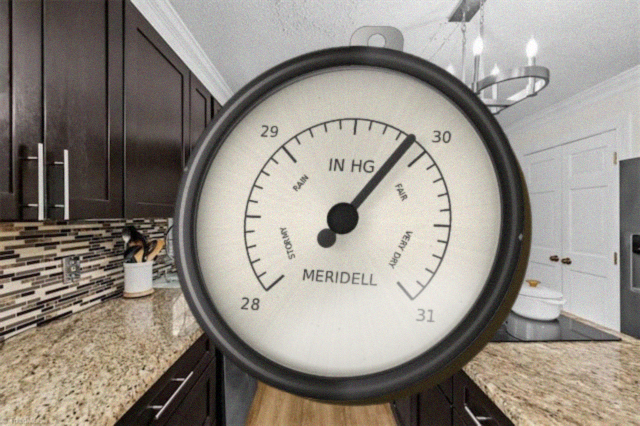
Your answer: 29.9 inHg
